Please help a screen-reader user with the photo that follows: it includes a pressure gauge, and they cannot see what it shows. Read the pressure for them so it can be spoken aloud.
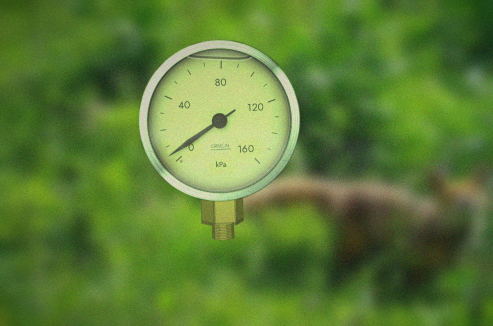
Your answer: 5 kPa
